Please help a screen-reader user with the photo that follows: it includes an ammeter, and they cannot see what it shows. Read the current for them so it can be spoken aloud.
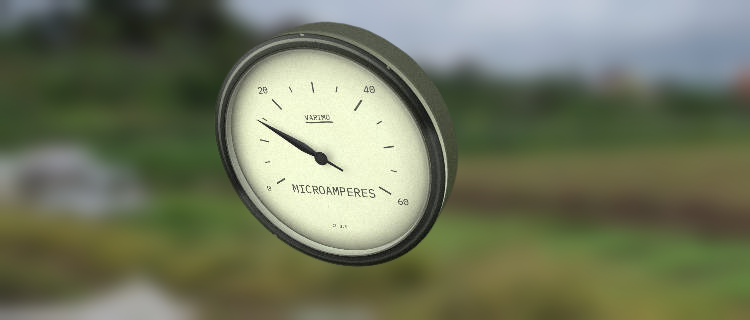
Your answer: 15 µA
